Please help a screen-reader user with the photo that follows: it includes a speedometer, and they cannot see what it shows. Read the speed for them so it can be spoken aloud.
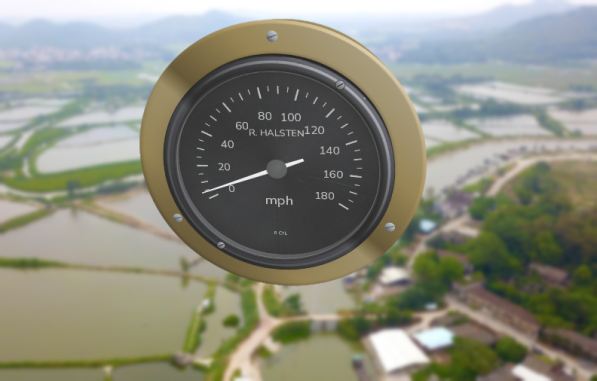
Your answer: 5 mph
